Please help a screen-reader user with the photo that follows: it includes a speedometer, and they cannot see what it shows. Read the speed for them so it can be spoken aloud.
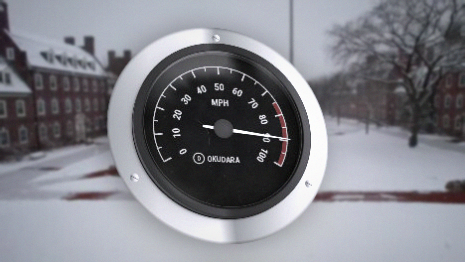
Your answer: 90 mph
